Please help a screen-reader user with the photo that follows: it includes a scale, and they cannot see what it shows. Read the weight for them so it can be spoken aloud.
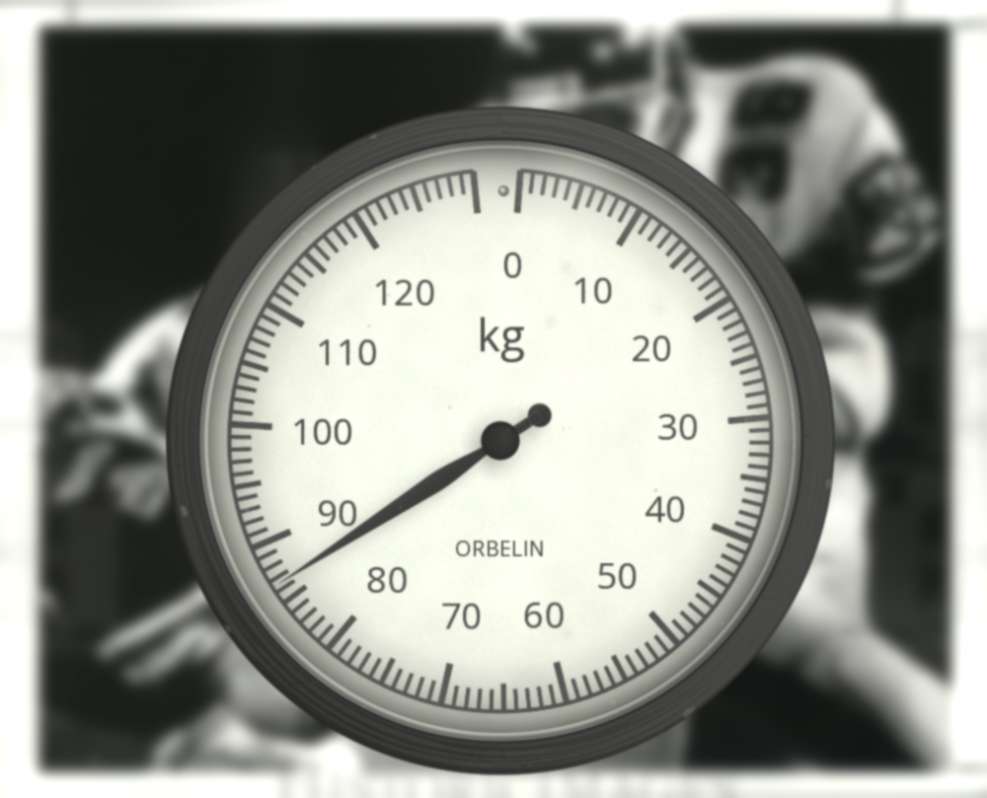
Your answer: 86.5 kg
